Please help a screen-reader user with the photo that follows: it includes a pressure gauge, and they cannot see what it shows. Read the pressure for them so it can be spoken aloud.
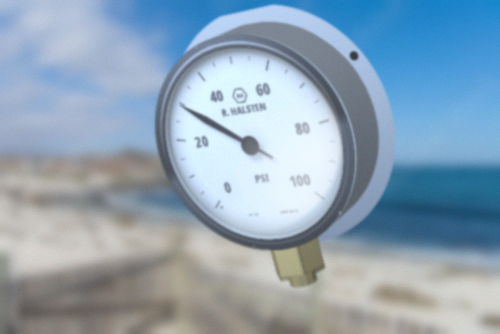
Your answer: 30 psi
